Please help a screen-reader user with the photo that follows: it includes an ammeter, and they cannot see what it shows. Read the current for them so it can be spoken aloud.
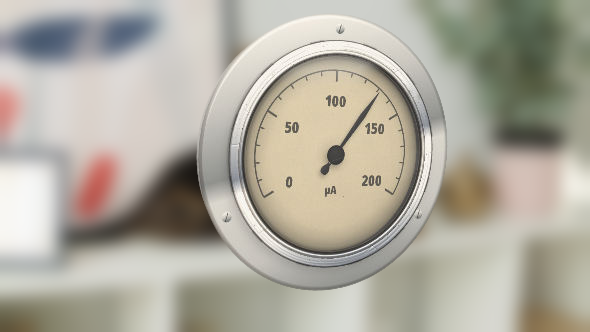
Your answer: 130 µA
